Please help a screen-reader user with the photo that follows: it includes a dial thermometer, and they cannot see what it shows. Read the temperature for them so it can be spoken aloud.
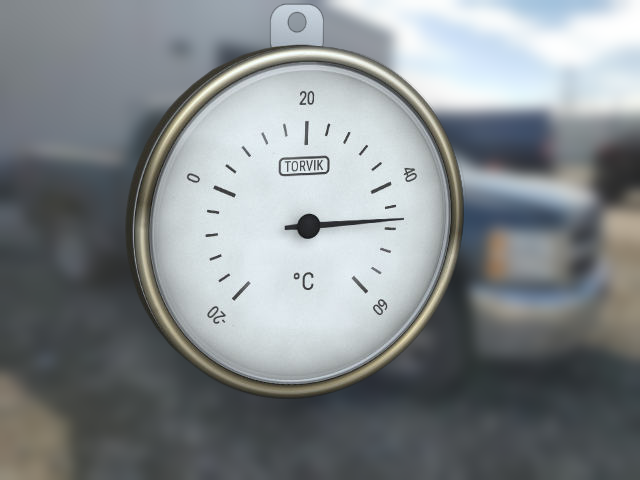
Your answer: 46 °C
